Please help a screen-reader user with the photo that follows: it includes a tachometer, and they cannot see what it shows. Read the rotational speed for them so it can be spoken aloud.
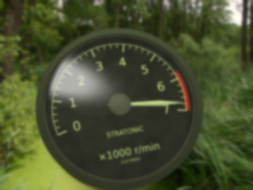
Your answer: 6800 rpm
